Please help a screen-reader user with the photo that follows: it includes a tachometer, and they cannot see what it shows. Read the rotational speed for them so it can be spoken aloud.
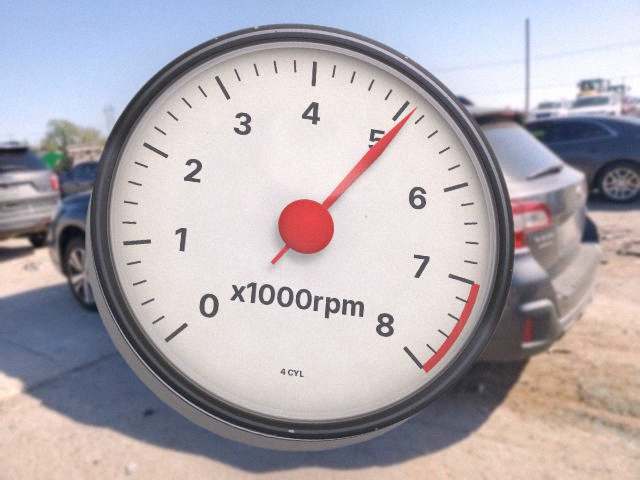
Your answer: 5100 rpm
